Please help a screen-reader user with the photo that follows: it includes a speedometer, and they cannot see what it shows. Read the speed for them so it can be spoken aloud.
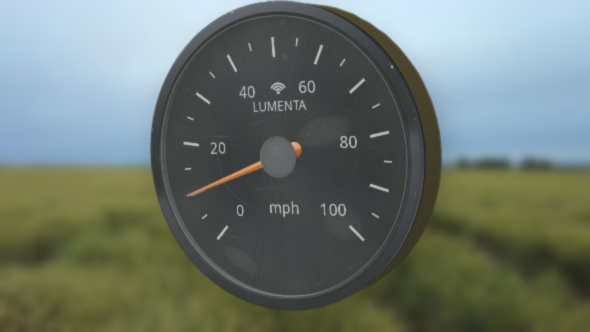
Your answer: 10 mph
